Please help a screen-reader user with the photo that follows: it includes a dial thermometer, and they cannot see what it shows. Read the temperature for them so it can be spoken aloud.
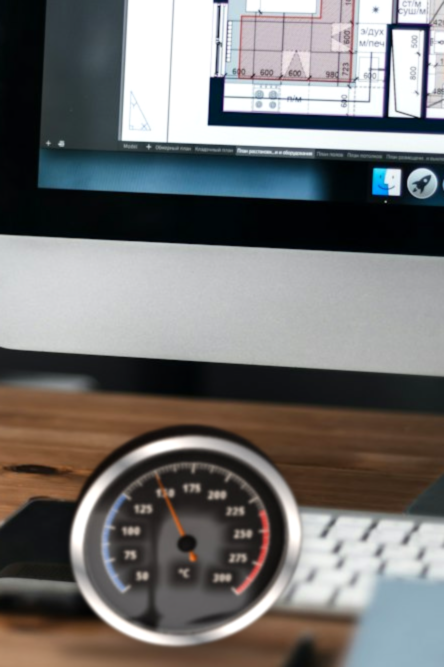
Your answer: 150 °C
